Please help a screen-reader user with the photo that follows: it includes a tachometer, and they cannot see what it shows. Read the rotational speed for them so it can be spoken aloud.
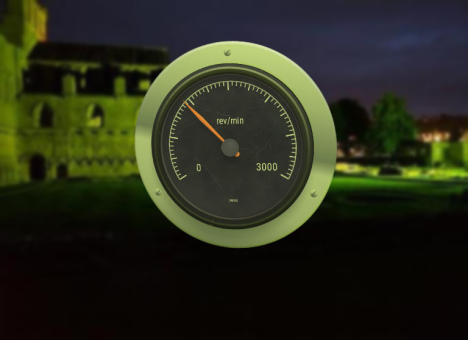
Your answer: 950 rpm
